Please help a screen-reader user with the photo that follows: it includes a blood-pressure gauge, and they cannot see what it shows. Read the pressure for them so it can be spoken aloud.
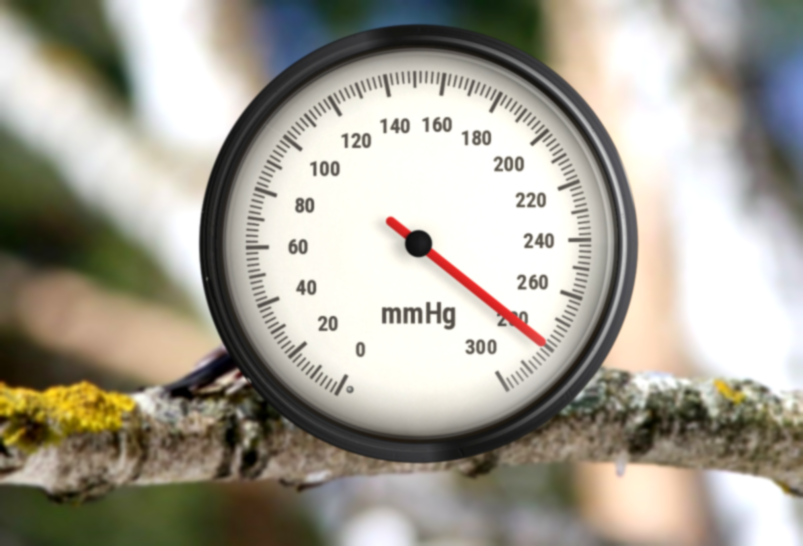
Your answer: 280 mmHg
